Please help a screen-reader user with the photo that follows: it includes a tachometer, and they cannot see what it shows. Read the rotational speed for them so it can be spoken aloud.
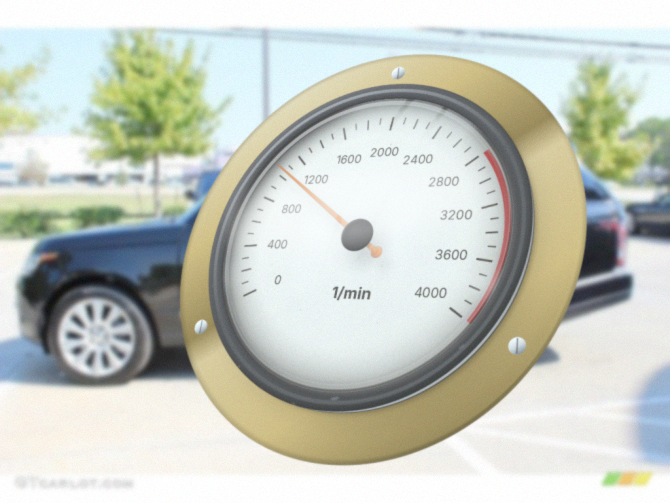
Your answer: 1050 rpm
